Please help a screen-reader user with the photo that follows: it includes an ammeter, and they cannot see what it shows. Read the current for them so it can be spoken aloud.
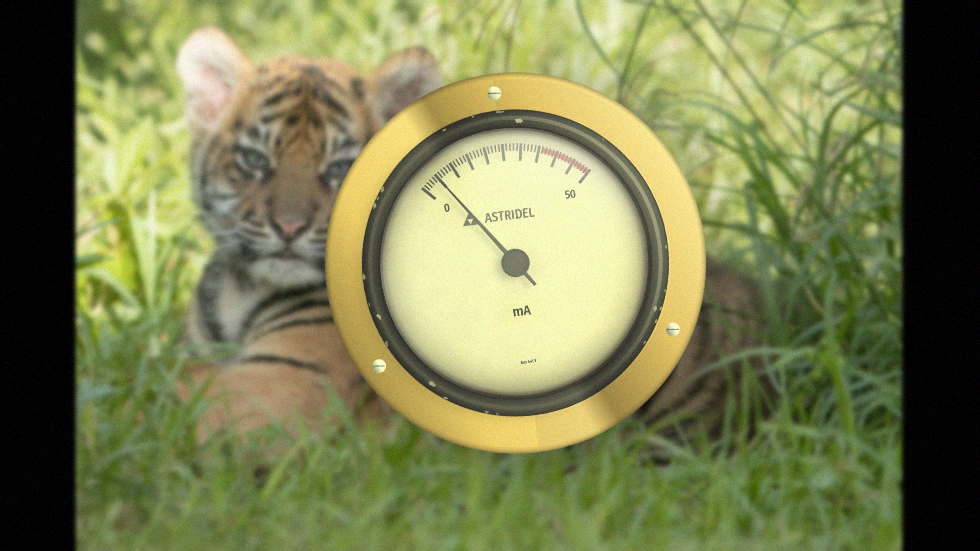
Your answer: 5 mA
